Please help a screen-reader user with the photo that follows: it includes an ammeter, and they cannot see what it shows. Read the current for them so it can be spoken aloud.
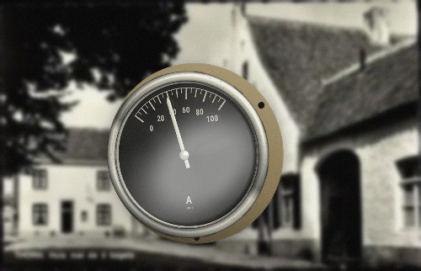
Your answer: 40 A
